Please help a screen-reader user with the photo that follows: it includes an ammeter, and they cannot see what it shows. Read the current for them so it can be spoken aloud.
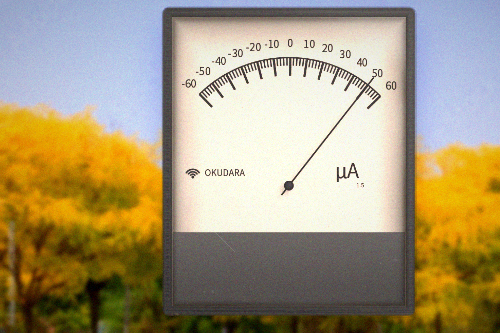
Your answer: 50 µA
